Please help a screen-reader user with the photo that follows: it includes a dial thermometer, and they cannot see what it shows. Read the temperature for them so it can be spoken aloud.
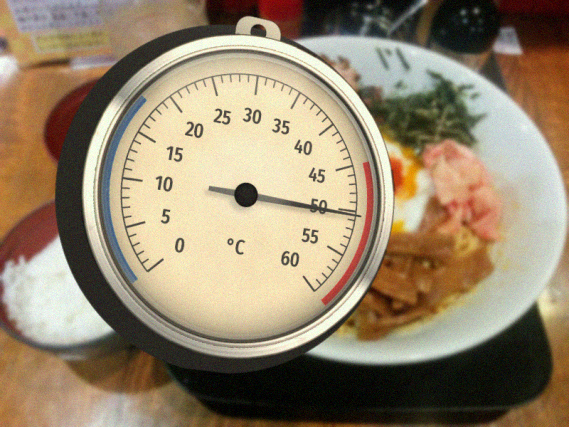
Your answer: 50.5 °C
